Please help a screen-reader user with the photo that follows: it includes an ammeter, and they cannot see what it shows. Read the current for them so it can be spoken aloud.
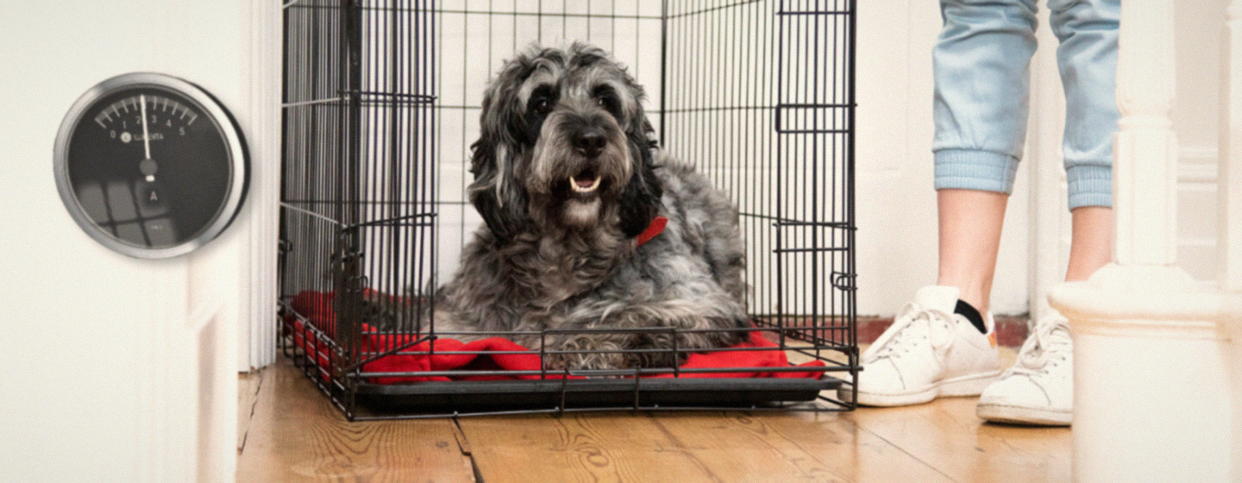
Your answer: 2.5 A
